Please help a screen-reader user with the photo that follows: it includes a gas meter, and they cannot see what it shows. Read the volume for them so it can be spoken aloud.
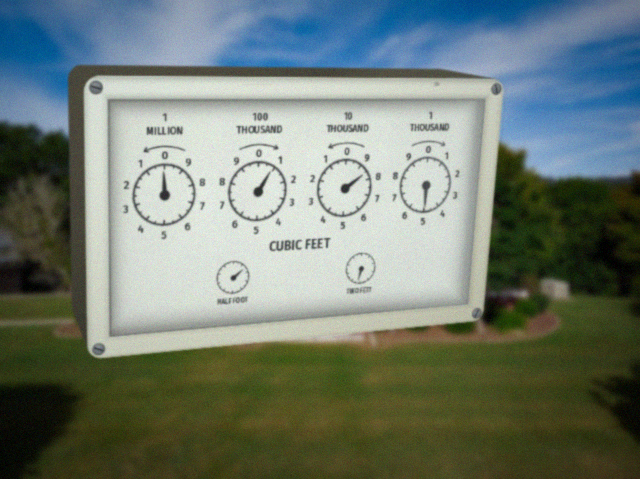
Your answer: 8500 ft³
